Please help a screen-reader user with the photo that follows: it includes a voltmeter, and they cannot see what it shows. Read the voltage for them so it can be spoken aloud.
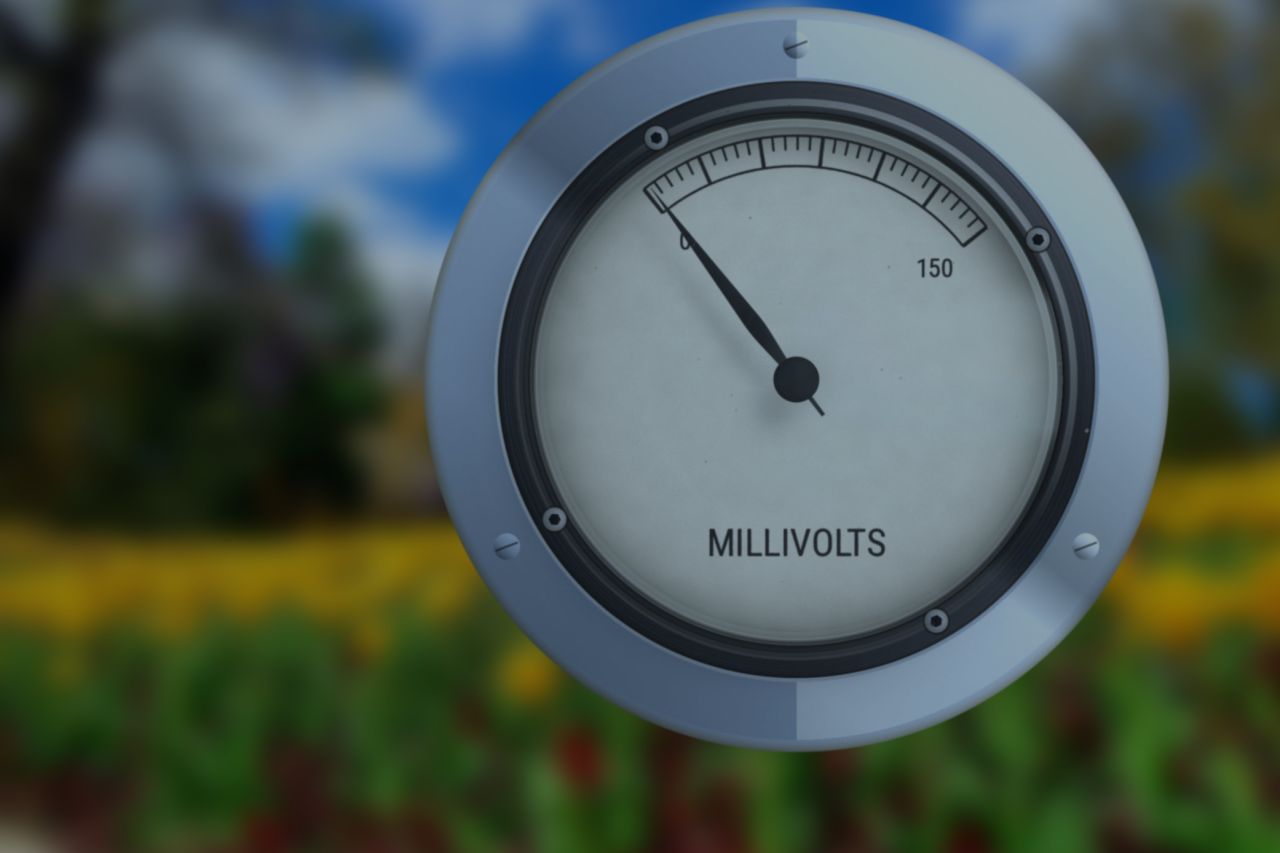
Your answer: 2.5 mV
